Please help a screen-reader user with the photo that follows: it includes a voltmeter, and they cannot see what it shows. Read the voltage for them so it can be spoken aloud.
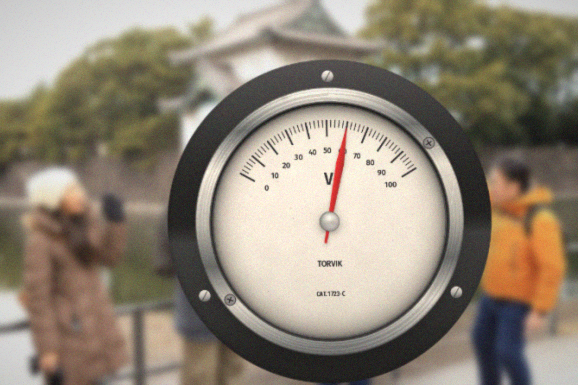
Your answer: 60 V
